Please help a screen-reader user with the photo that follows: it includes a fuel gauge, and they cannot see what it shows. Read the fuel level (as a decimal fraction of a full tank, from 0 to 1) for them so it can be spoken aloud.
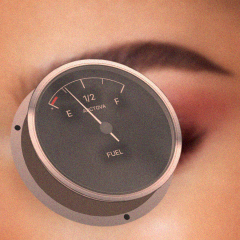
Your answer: 0.25
